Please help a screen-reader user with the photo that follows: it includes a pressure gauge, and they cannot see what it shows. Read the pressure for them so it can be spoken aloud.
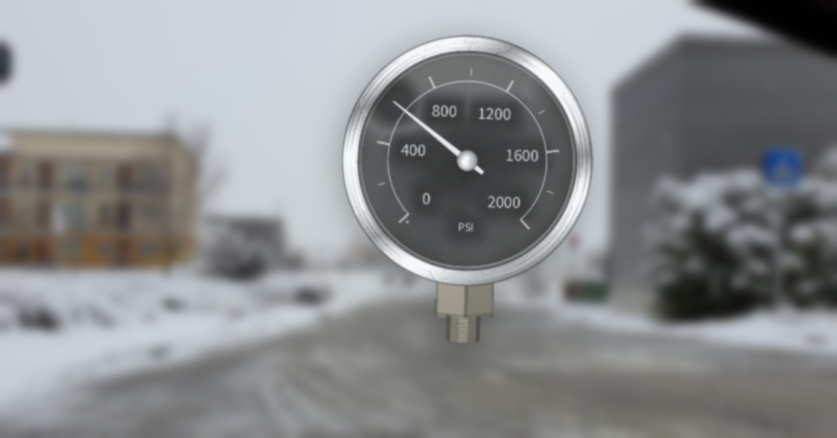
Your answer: 600 psi
